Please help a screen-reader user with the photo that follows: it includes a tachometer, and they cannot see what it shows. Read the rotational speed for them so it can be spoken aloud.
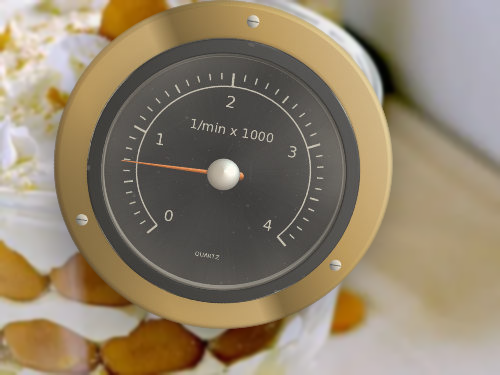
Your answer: 700 rpm
